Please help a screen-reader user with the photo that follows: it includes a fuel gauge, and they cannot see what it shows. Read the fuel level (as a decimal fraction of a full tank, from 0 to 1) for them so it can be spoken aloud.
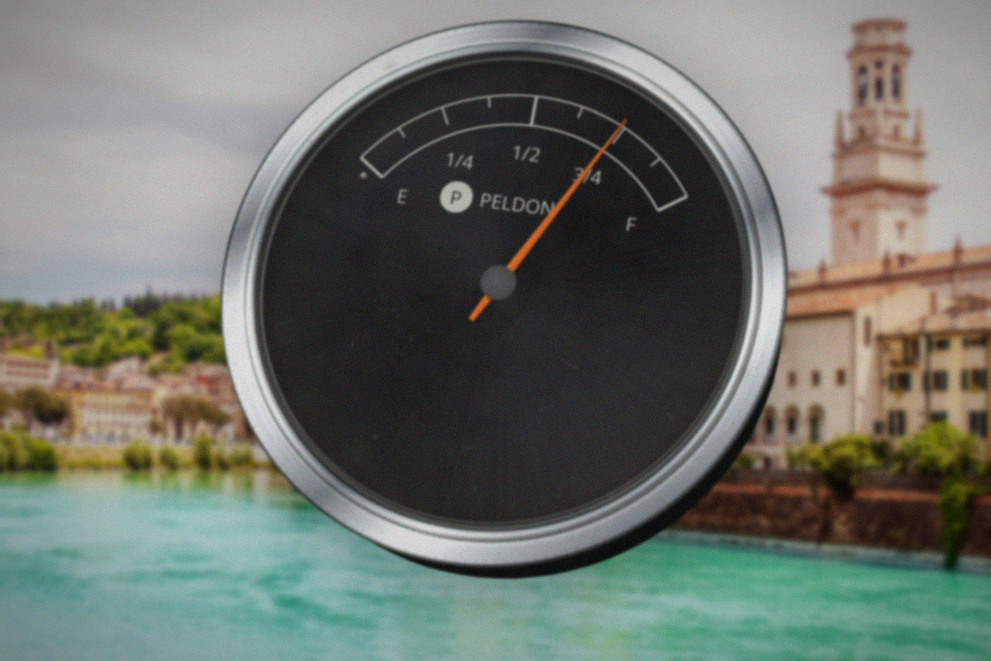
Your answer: 0.75
